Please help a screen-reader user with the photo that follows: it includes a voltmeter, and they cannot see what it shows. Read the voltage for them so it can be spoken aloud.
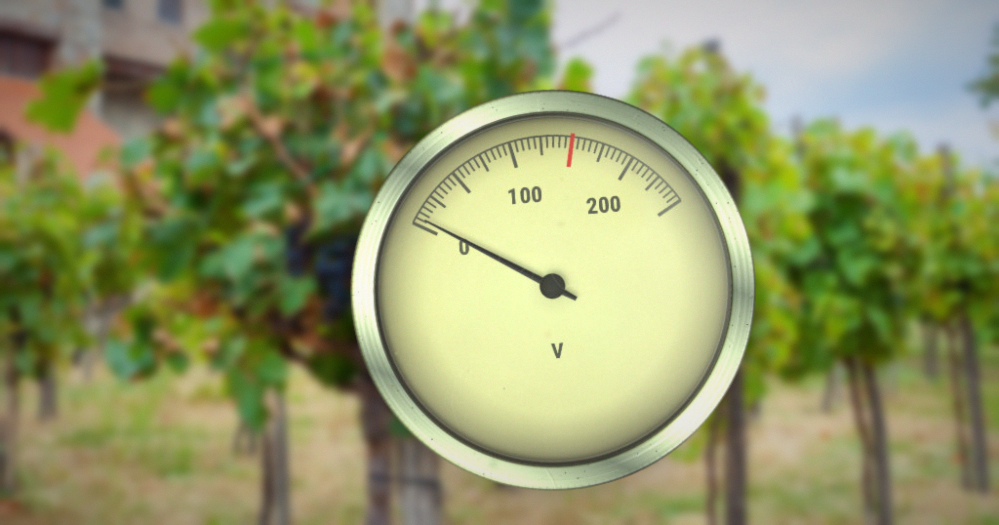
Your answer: 5 V
